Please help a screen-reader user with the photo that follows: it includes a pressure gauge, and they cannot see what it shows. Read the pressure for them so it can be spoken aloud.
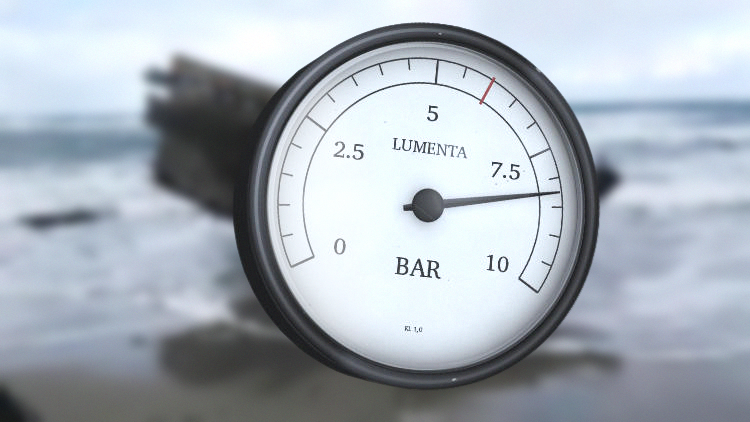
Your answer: 8.25 bar
